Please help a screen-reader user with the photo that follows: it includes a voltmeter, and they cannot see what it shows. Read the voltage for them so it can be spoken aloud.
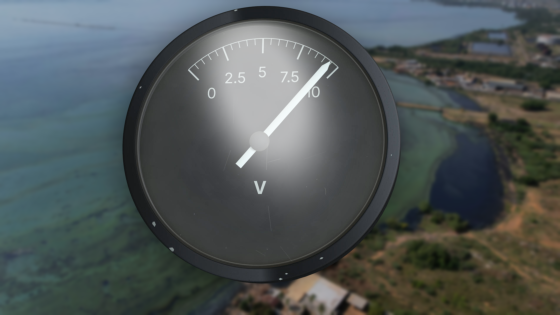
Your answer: 9.5 V
